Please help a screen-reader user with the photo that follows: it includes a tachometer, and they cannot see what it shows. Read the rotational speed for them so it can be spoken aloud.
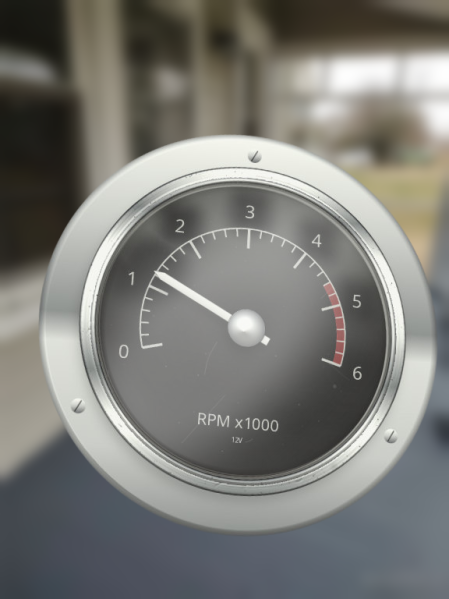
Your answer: 1200 rpm
